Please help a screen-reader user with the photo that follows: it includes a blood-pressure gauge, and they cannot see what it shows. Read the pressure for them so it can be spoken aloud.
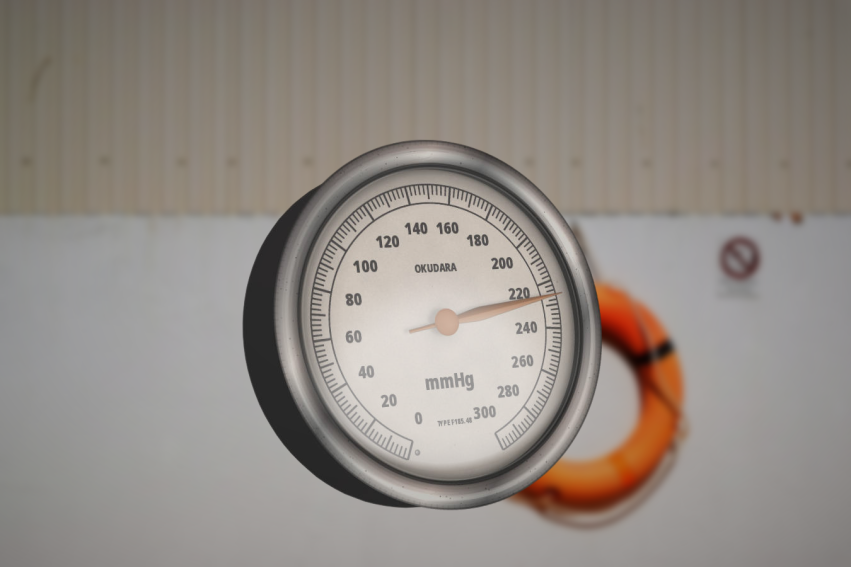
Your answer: 226 mmHg
